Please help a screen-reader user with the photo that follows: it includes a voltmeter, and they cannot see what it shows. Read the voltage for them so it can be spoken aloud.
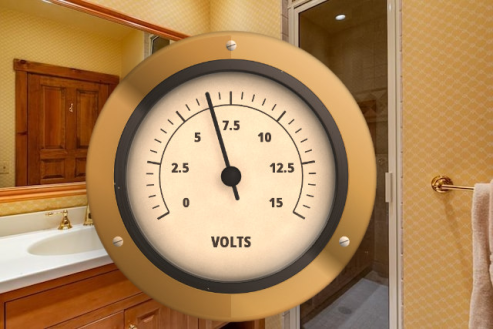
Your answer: 6.5 V
